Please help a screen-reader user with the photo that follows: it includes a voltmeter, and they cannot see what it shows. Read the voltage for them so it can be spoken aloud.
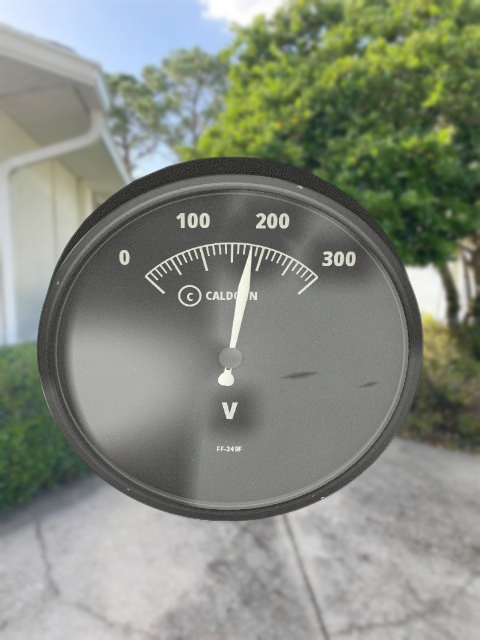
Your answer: 180 V
